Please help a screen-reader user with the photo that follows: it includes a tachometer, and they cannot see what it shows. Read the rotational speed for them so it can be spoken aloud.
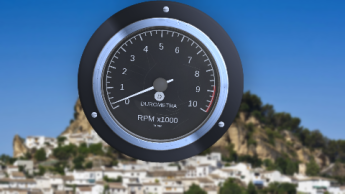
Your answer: 250 rpm
